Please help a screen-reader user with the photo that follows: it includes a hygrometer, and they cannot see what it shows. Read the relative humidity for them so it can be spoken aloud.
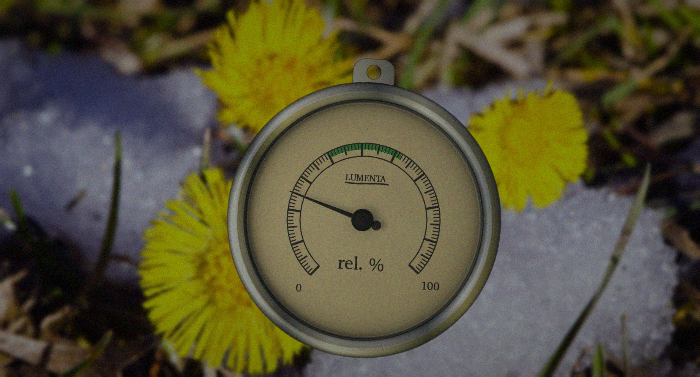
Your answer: 25 %
